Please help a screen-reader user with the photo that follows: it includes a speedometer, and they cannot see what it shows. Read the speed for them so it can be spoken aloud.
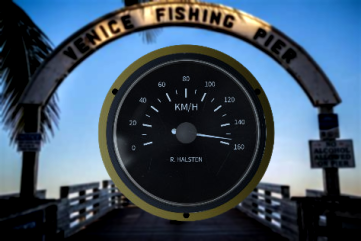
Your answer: 155 km/h
